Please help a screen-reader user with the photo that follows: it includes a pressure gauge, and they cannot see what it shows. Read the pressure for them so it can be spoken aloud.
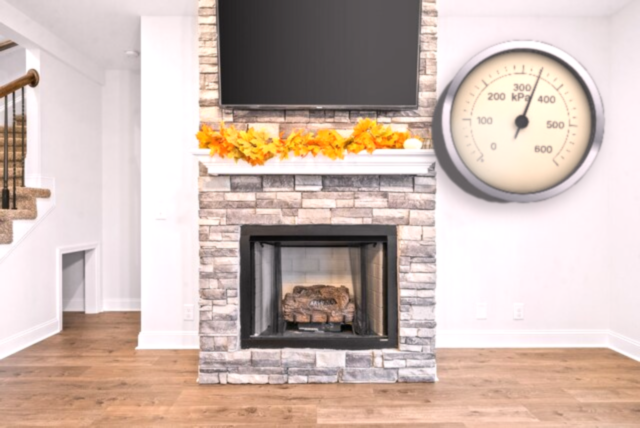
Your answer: 340 kPa
